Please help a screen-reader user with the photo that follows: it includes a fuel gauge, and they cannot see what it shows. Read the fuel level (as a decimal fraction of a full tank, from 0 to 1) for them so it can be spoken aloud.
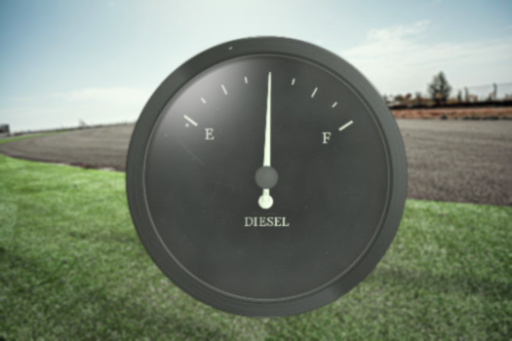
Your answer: 0.5
